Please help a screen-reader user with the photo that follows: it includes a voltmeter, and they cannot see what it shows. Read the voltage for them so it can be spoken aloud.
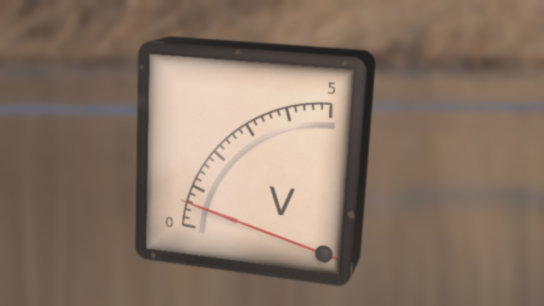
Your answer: 0.6 V
